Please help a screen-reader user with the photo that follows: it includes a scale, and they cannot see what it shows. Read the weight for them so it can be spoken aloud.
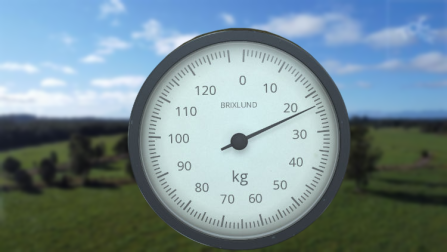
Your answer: 23 kg
